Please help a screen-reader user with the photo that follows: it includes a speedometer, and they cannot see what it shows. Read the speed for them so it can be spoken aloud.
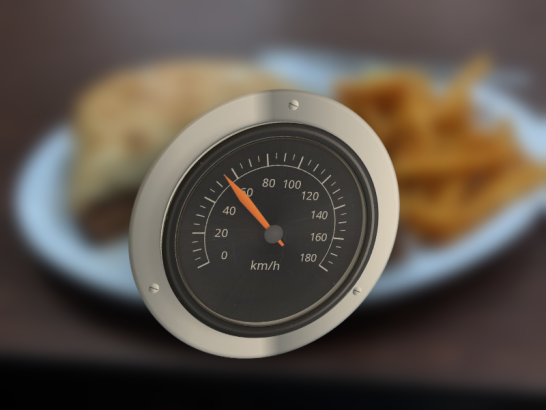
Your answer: 55 km/h
